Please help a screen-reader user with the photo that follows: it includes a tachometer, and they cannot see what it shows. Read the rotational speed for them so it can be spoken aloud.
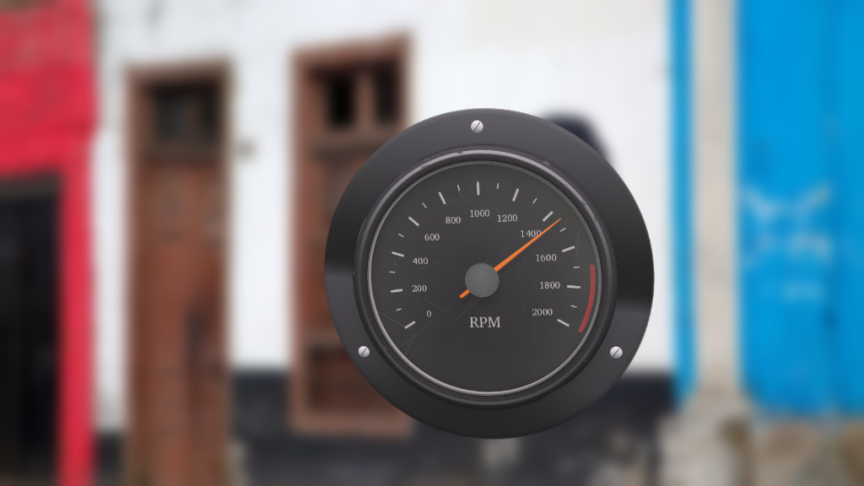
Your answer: 1450 rpm
